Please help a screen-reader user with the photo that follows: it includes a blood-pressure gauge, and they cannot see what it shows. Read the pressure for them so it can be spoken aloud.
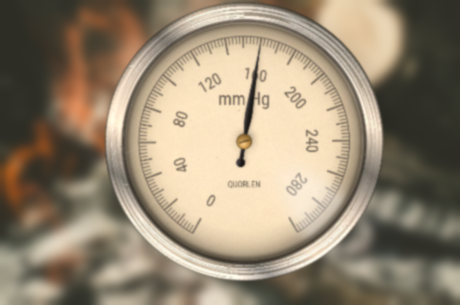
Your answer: 160 mmHg
